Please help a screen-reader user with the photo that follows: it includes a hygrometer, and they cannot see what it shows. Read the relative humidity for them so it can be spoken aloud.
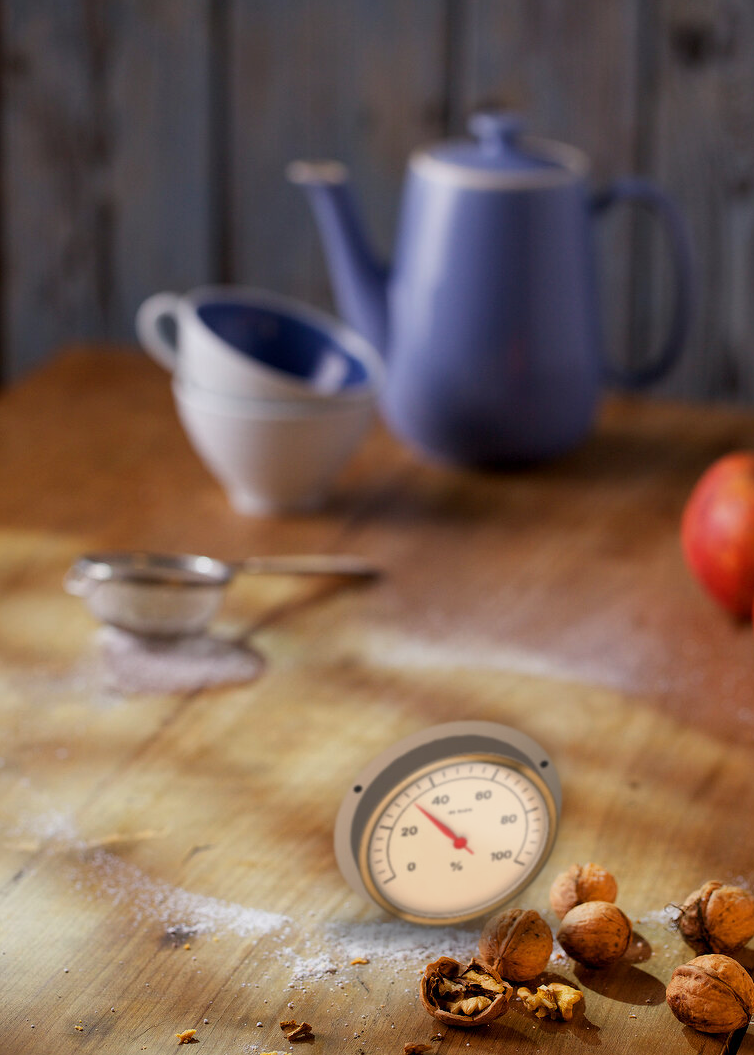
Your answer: 32 %
